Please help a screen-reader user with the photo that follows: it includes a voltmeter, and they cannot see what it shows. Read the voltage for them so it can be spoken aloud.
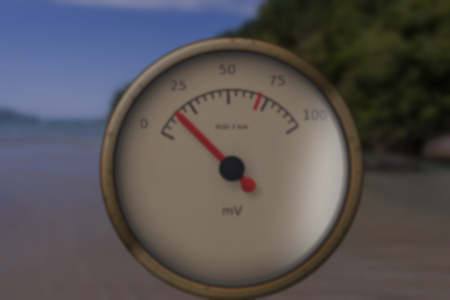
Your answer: 15 mV
